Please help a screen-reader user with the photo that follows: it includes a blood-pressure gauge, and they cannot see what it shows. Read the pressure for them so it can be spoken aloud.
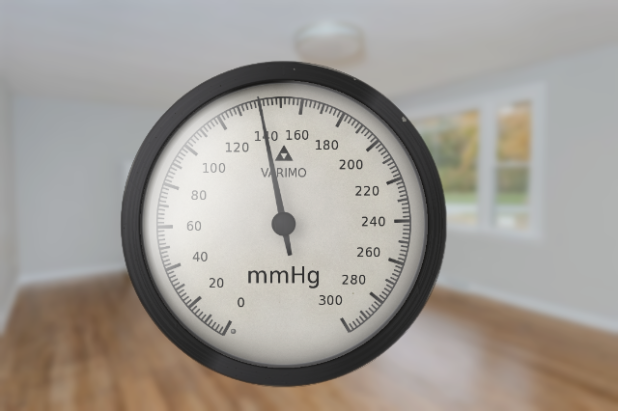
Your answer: 140 mmHg
